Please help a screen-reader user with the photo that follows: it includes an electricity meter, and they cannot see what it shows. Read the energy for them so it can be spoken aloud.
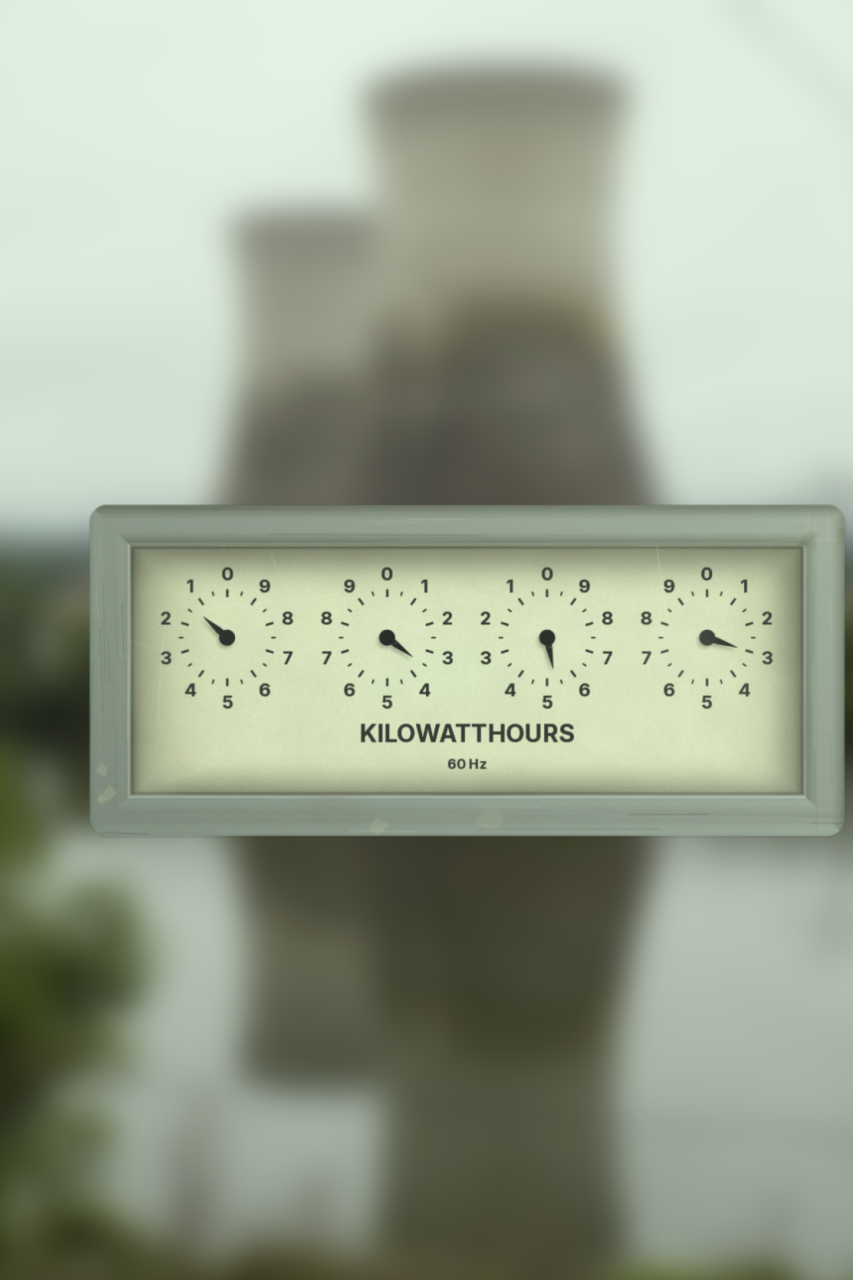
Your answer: 1353 kWh
